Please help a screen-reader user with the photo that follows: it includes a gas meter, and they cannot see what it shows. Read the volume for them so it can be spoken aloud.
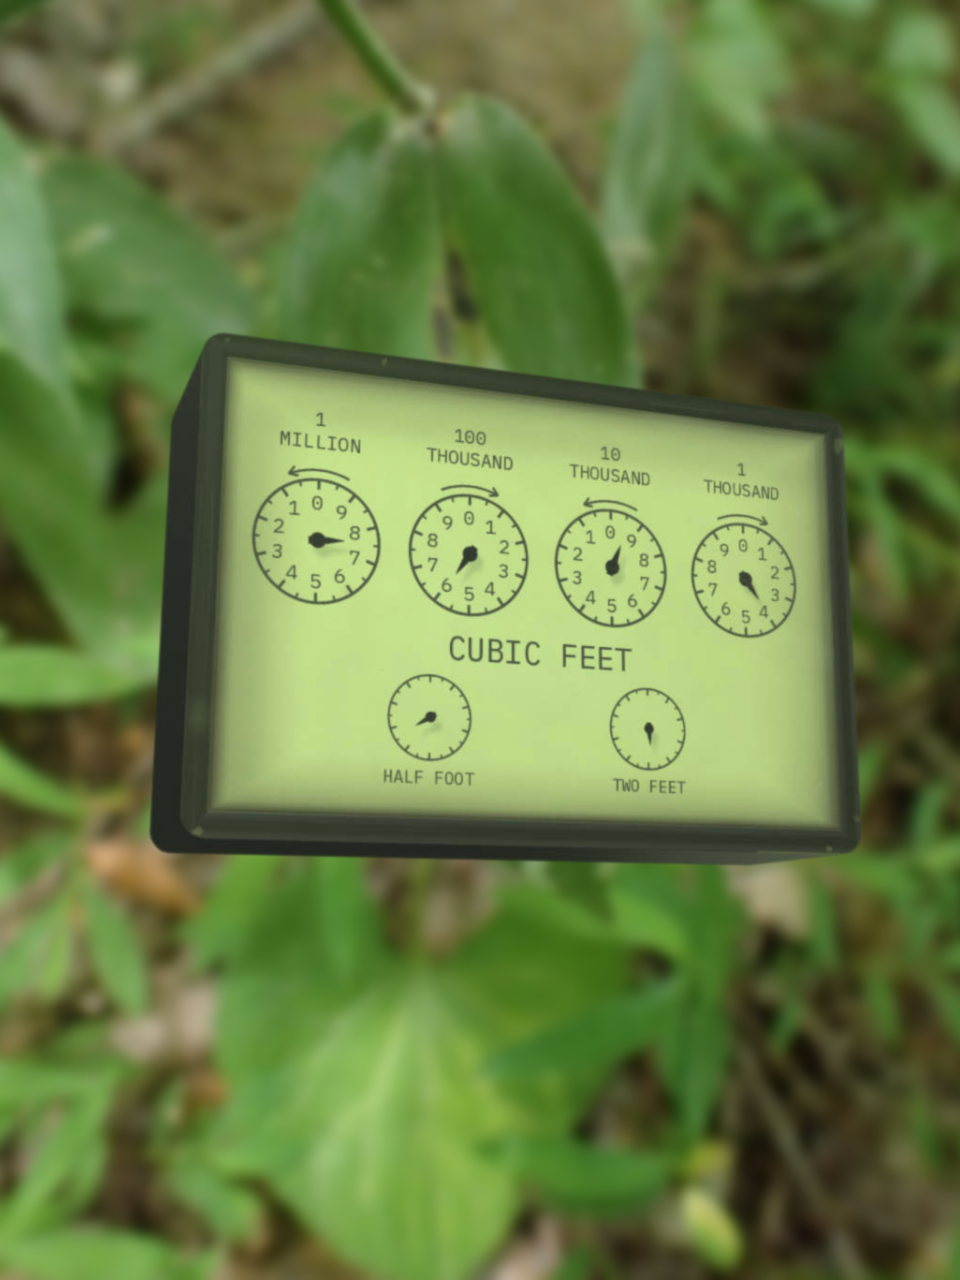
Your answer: 759400 ft³
